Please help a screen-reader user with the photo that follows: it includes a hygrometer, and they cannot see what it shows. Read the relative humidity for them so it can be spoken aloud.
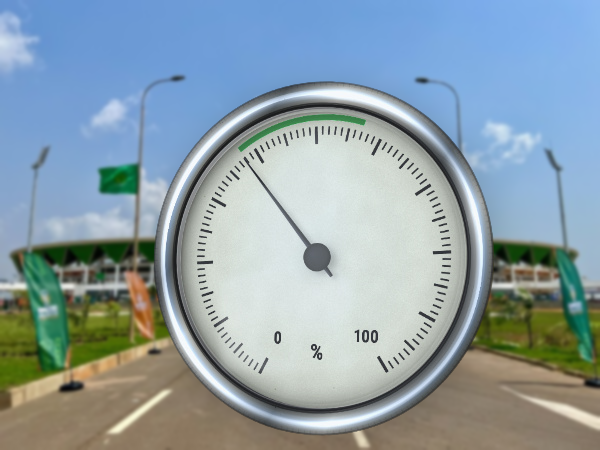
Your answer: 38 %
